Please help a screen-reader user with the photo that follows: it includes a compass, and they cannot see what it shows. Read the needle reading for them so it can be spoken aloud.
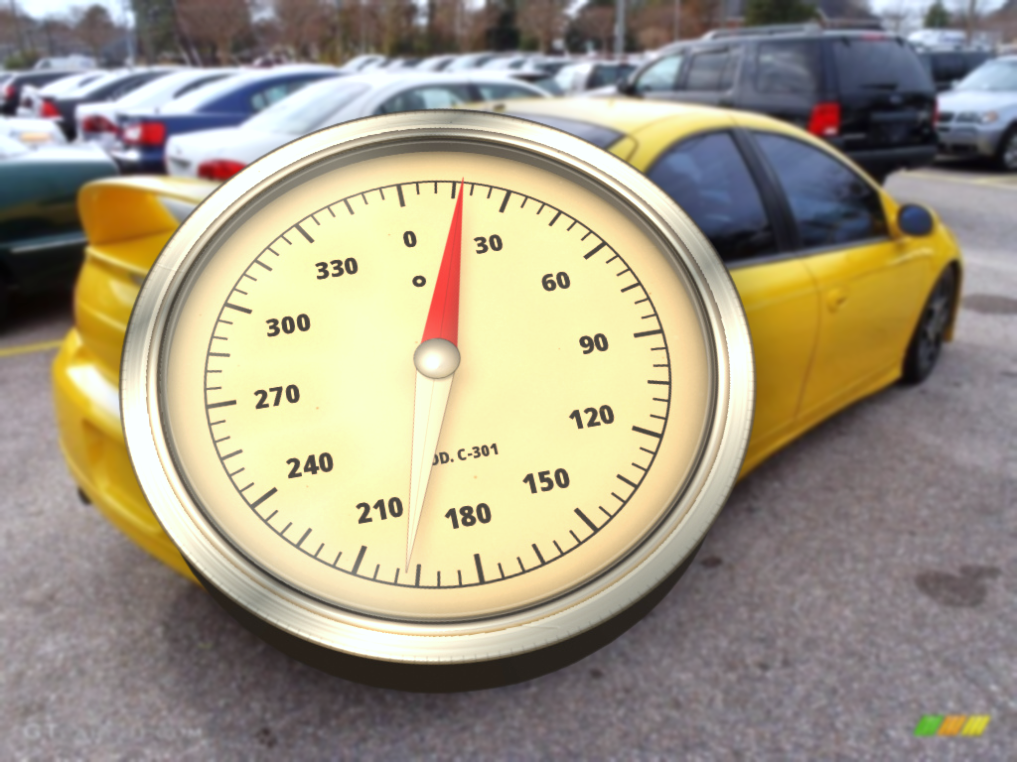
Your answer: 17.5 °
